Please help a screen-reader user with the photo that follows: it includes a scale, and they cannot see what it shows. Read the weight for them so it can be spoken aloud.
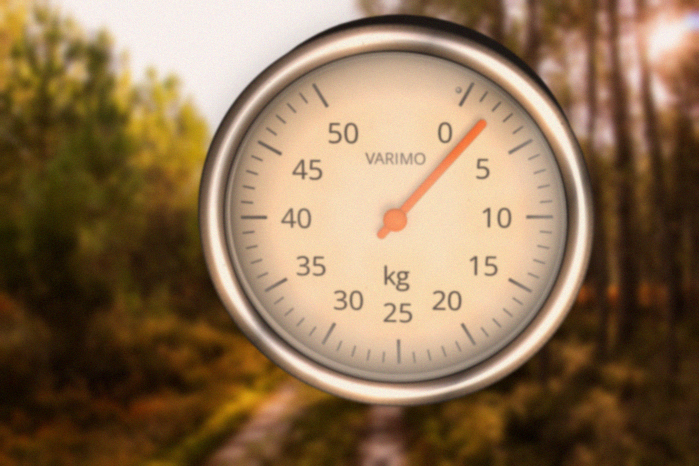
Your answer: 2 kg
